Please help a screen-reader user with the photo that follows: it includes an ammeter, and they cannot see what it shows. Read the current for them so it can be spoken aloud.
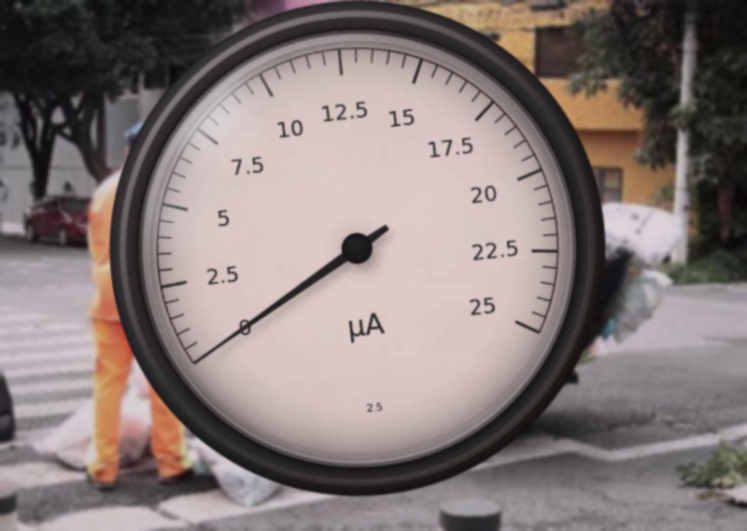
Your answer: 0 µA
